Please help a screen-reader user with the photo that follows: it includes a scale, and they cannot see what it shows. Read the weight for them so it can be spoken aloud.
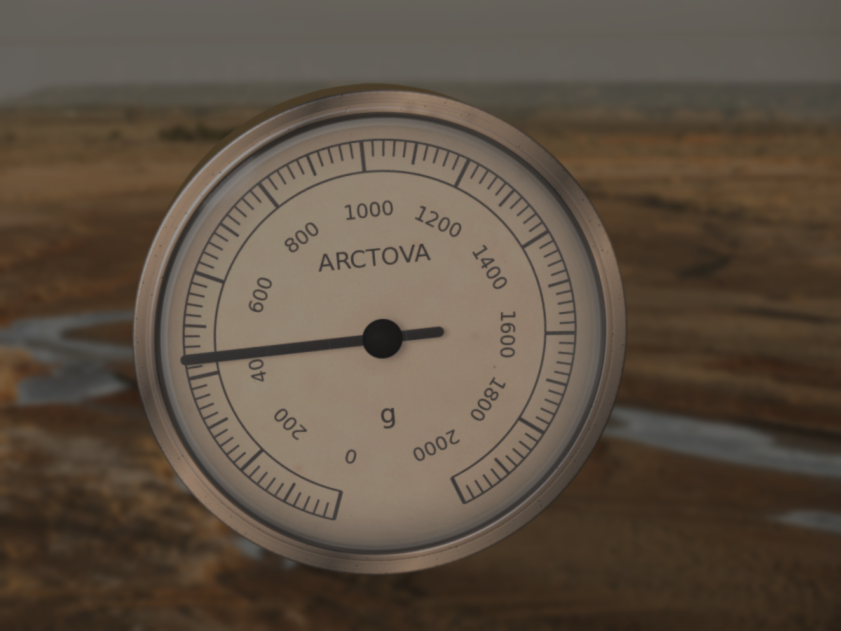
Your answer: 440 g
